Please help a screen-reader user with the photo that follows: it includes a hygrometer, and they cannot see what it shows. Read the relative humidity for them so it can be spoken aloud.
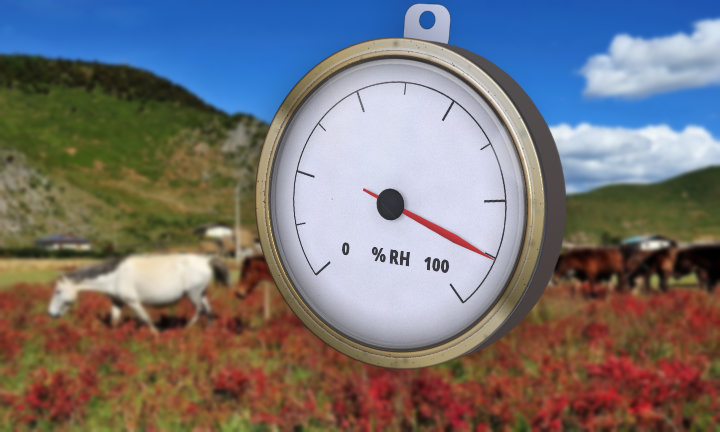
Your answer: 90 %
